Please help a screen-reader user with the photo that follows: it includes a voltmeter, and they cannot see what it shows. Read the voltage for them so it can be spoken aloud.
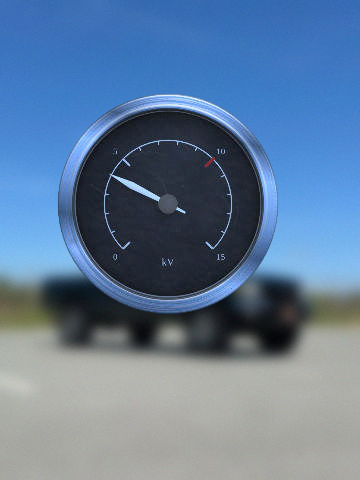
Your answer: 4 kV
